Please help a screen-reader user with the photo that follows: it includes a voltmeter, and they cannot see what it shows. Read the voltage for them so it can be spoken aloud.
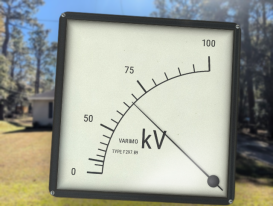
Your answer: 67.5 kV
